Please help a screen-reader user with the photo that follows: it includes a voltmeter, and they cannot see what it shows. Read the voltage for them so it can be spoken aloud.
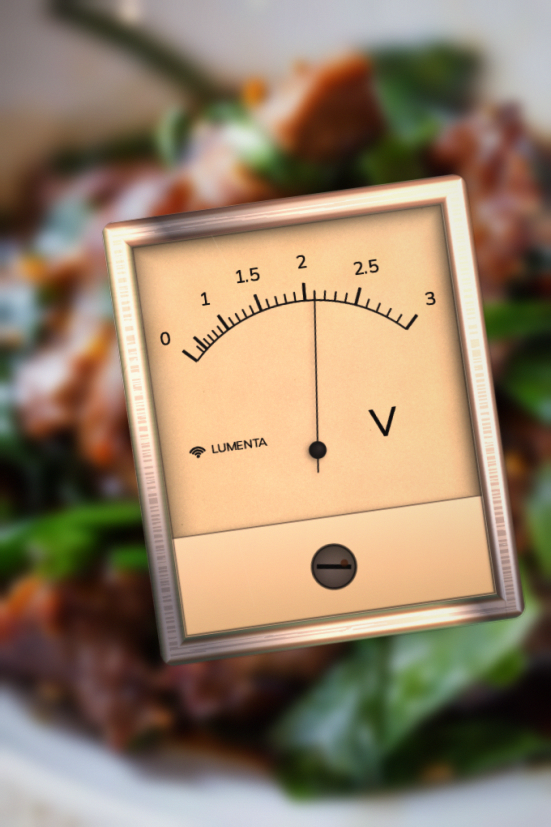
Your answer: 2.1 V
